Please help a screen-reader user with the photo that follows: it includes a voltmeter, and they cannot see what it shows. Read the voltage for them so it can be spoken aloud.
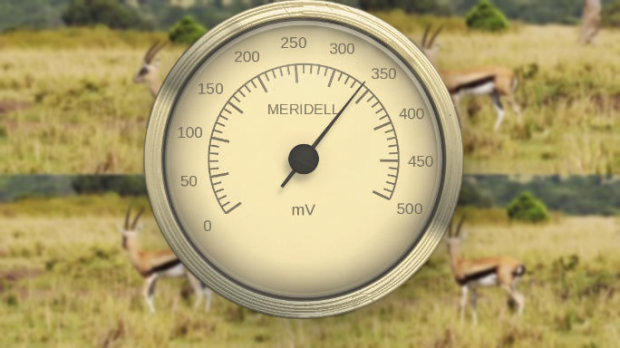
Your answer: 340 mV
